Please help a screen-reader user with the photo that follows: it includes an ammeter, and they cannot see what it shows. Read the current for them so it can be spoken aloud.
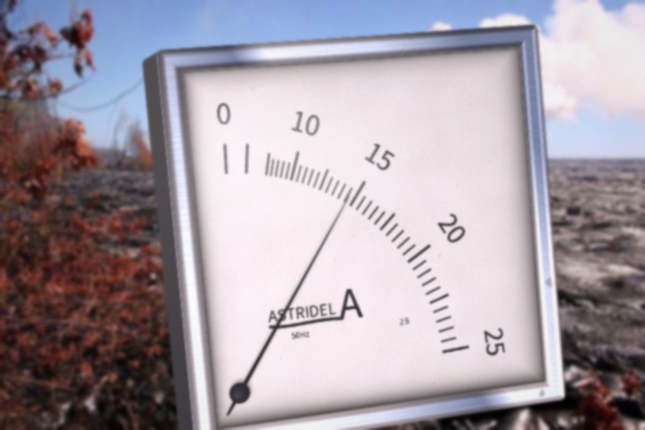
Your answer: 14.5 A
